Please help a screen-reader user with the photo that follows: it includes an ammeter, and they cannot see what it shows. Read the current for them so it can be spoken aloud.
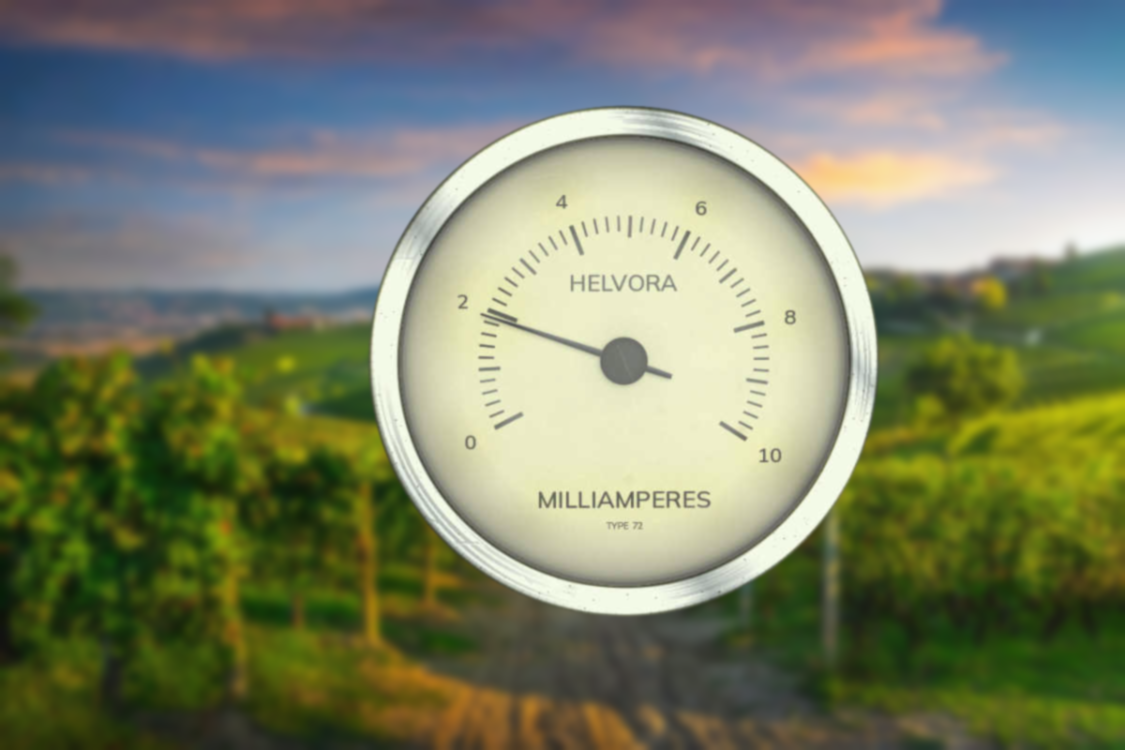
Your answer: 1.9 mA
